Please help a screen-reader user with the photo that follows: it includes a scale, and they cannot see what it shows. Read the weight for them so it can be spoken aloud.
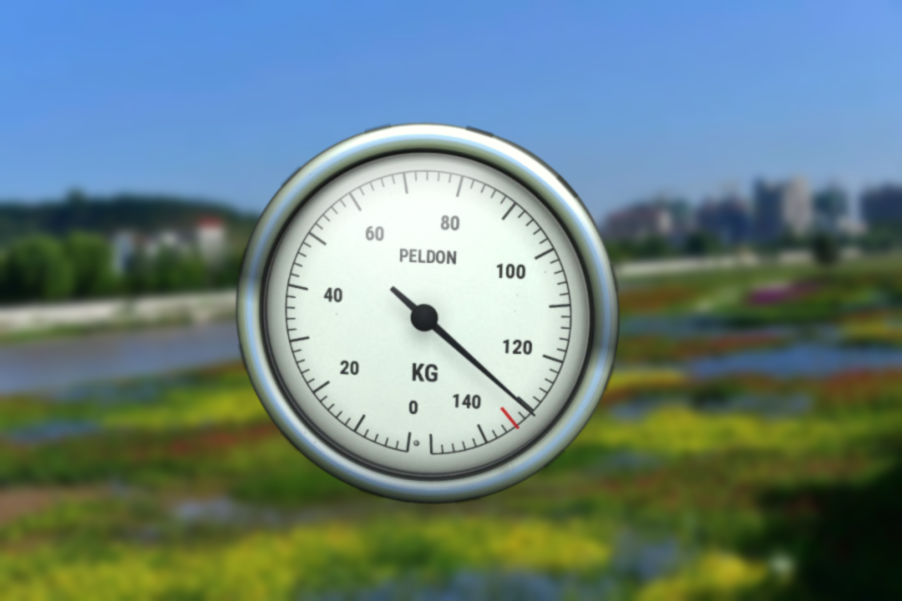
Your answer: 130 kg
